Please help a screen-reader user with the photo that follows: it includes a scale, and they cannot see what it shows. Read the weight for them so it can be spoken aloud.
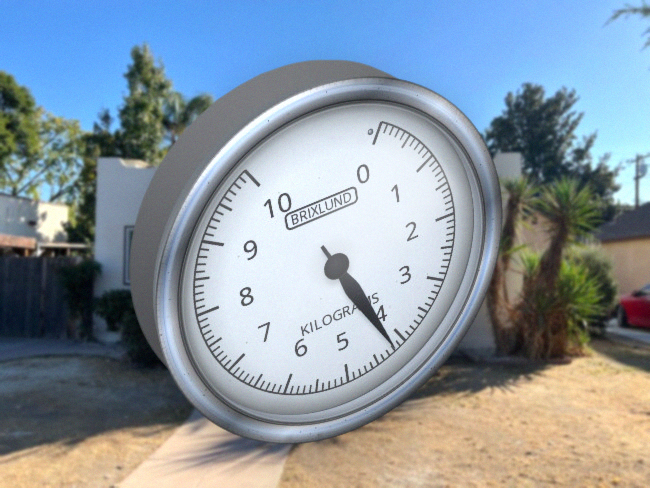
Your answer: 4.2 kg
